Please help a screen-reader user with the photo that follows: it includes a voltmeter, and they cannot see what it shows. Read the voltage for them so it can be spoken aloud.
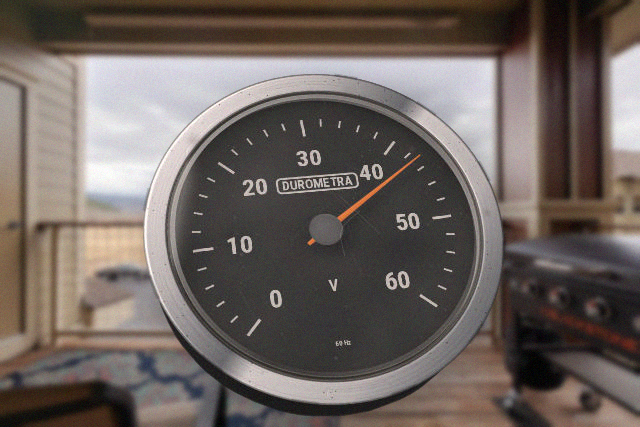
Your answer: 43 V
